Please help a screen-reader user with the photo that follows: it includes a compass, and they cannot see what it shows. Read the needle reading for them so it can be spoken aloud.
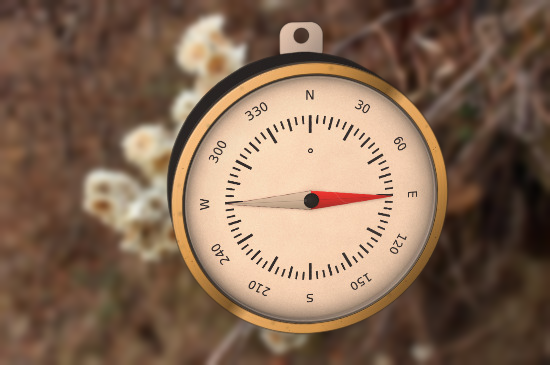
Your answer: 90 °
